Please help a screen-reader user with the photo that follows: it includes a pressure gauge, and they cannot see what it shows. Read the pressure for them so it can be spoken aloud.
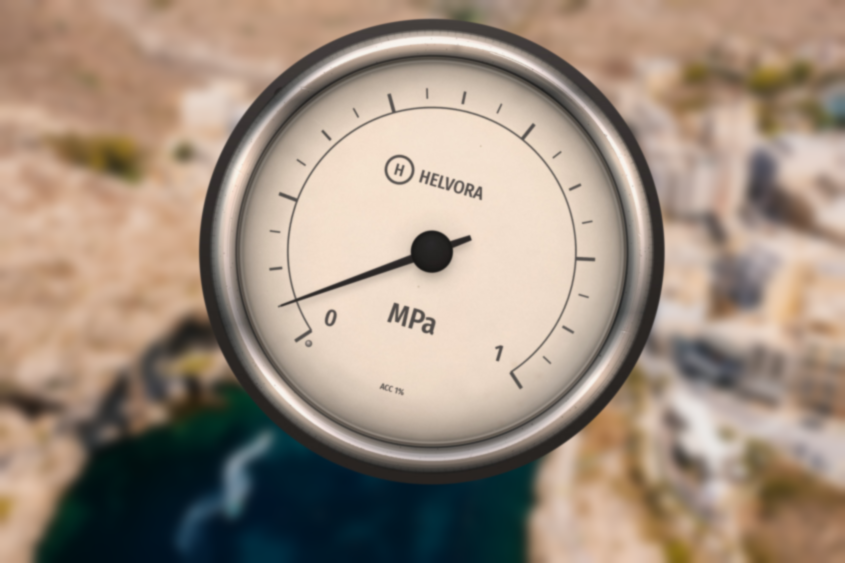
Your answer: 0.05 MPa
